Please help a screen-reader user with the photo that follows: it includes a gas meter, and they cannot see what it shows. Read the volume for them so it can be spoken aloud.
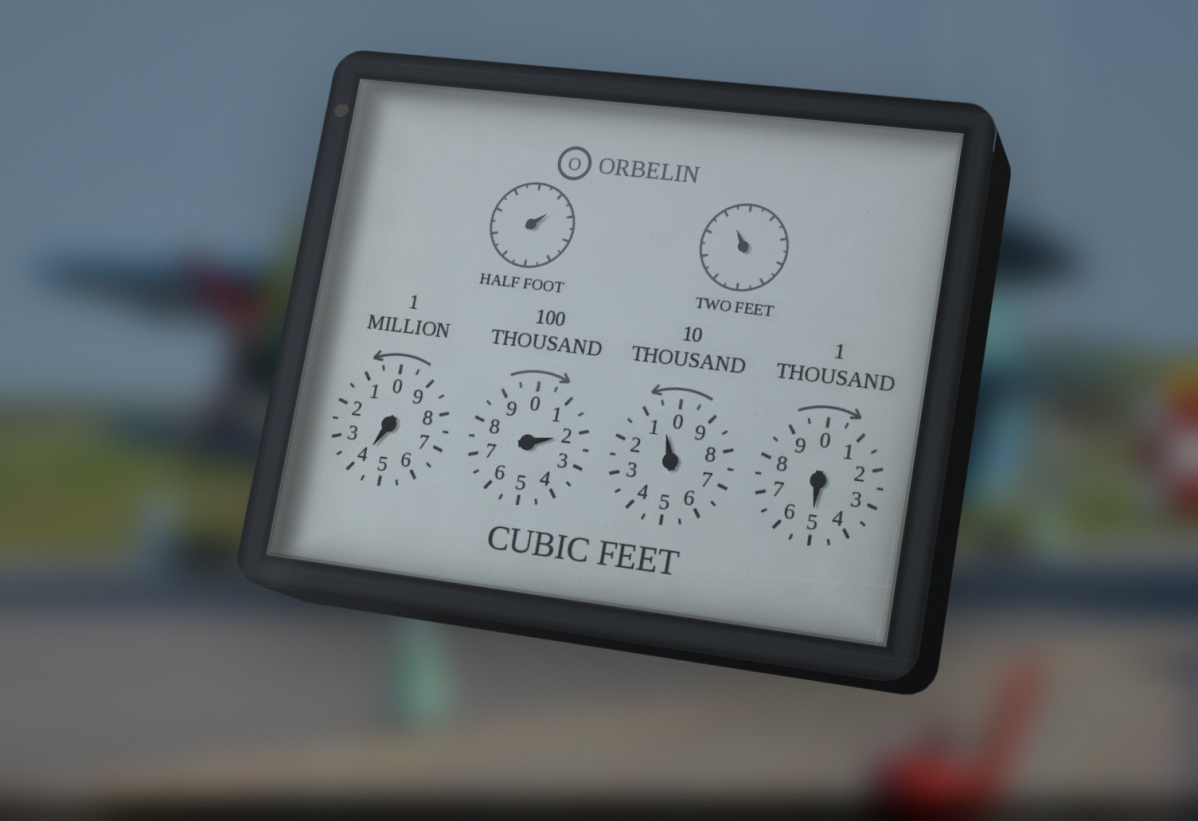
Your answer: 420500 ft³
